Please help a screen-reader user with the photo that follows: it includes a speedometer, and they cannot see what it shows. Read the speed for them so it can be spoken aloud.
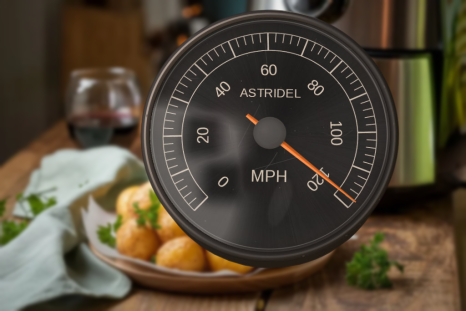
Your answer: 118 mph
